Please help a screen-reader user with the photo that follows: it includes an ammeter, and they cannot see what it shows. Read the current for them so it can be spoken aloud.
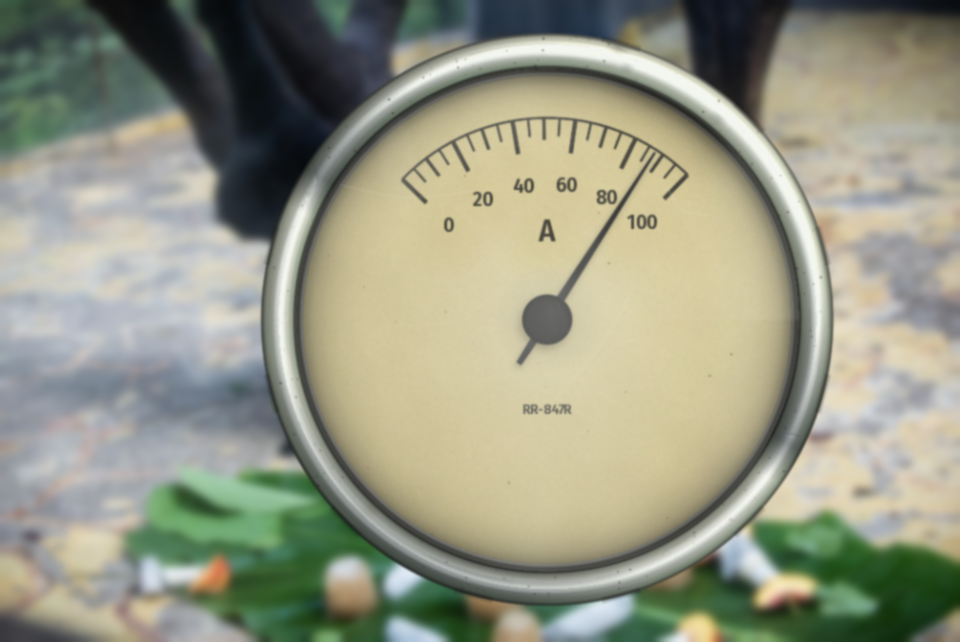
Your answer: 87.5 A
